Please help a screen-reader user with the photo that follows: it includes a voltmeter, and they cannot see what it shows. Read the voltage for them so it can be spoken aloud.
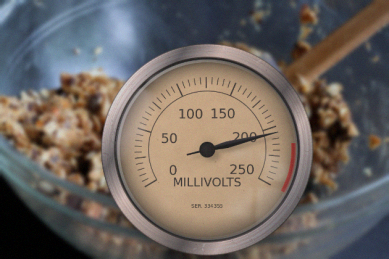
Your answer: 205 mV
